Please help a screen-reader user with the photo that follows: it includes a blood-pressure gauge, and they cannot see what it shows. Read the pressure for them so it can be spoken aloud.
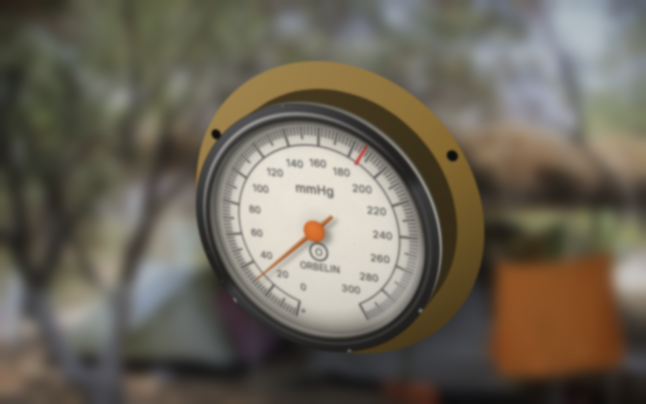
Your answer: 30 mmHg
